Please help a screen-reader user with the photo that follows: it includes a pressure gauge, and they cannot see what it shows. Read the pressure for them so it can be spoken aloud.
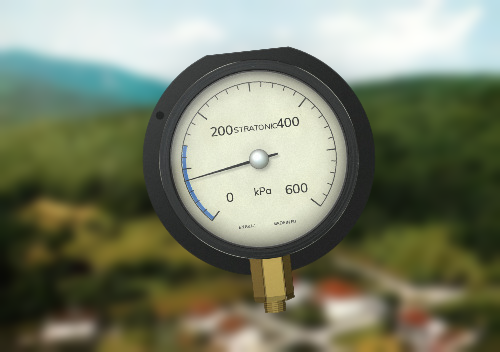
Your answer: 80 kPa
